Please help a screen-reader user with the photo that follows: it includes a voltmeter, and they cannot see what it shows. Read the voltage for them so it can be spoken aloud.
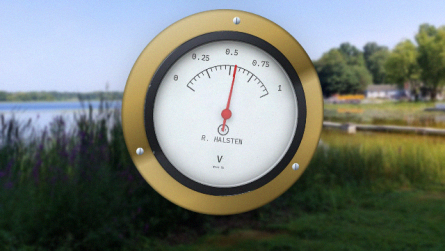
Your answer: 0.55 V
